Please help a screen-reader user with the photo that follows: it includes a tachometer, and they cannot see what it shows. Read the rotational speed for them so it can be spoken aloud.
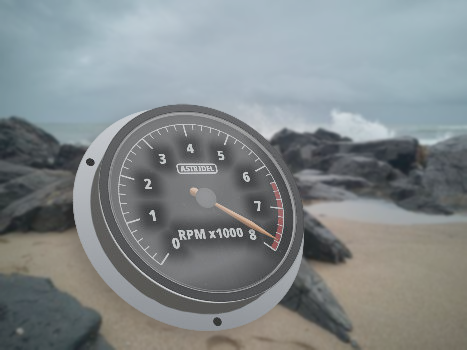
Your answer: 7800 rpm
